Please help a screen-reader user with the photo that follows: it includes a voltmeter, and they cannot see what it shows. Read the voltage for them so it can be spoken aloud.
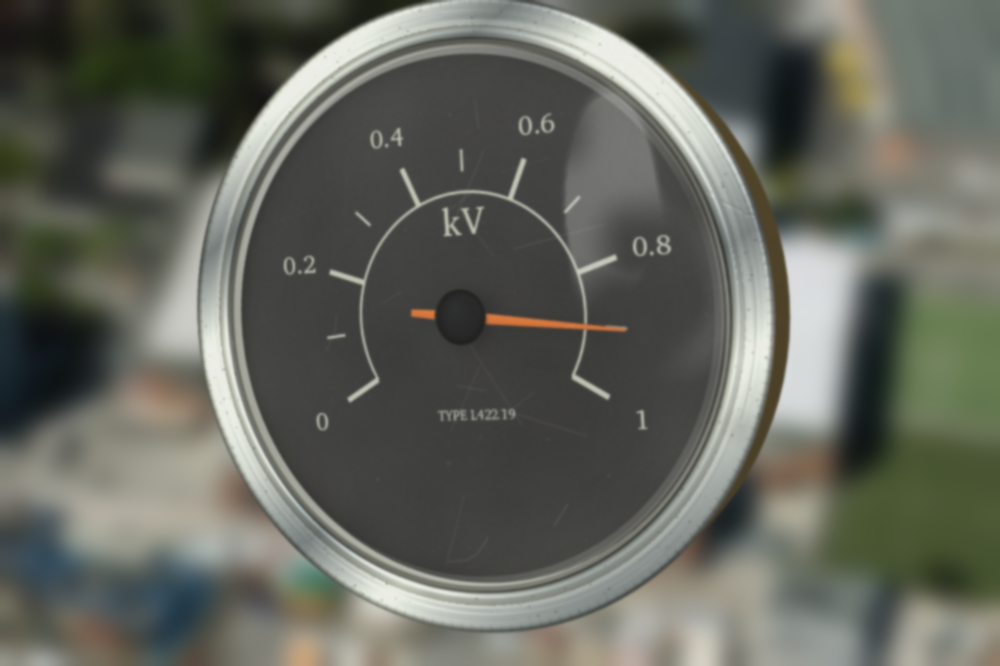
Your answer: 0.9 kV
